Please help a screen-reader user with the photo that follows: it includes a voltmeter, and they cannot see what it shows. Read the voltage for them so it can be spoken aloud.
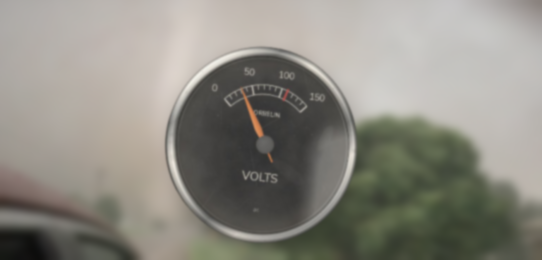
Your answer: 30 V
